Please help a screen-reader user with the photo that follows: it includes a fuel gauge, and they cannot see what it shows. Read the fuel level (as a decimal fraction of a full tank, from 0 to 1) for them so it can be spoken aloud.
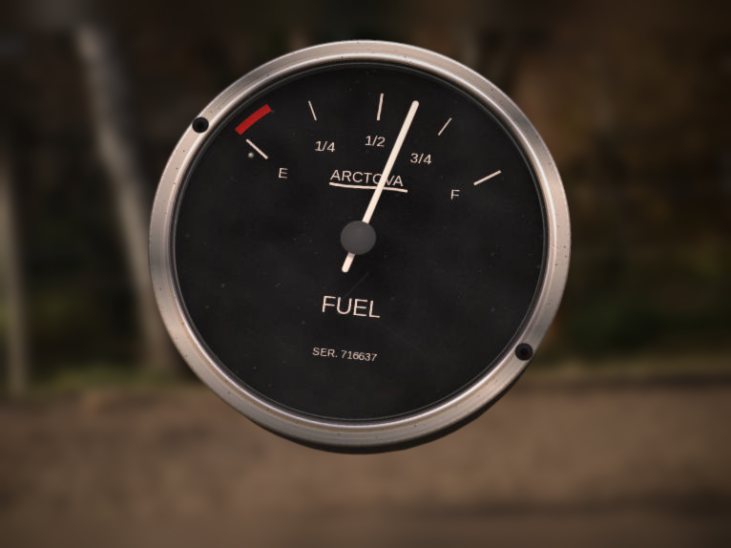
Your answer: 0.625
